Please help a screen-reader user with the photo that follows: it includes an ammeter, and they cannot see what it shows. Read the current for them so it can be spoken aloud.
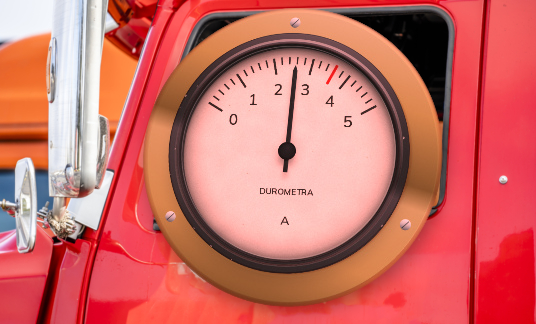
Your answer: 2.6 A
